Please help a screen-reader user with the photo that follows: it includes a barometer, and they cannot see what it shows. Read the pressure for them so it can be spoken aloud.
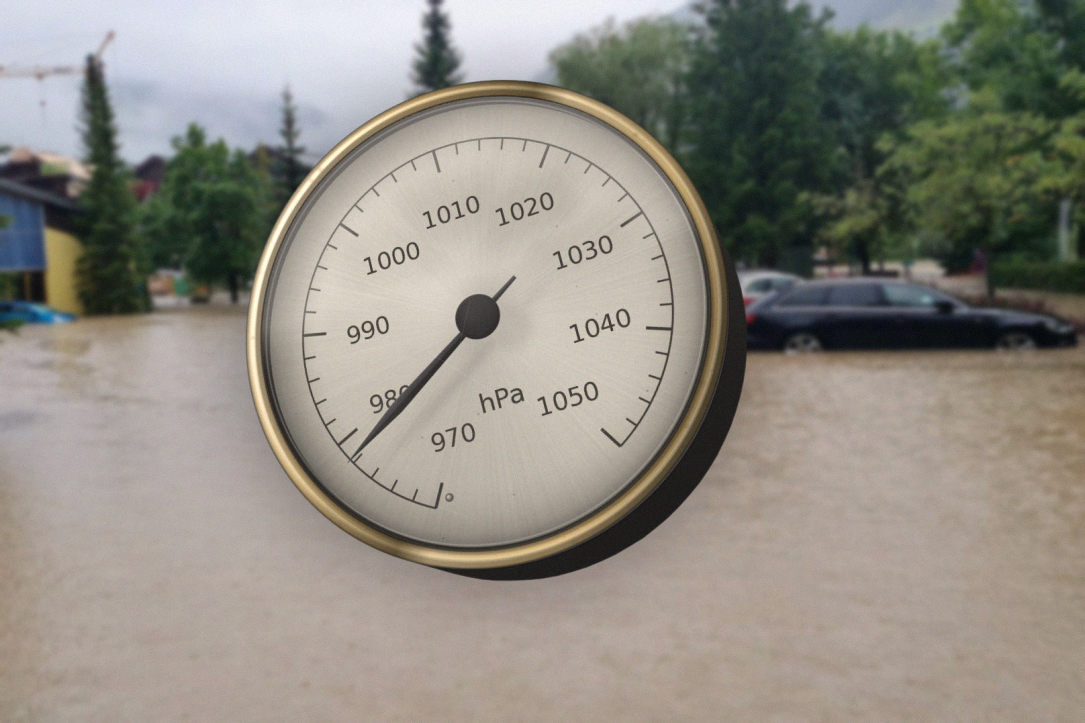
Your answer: 978 hPa
